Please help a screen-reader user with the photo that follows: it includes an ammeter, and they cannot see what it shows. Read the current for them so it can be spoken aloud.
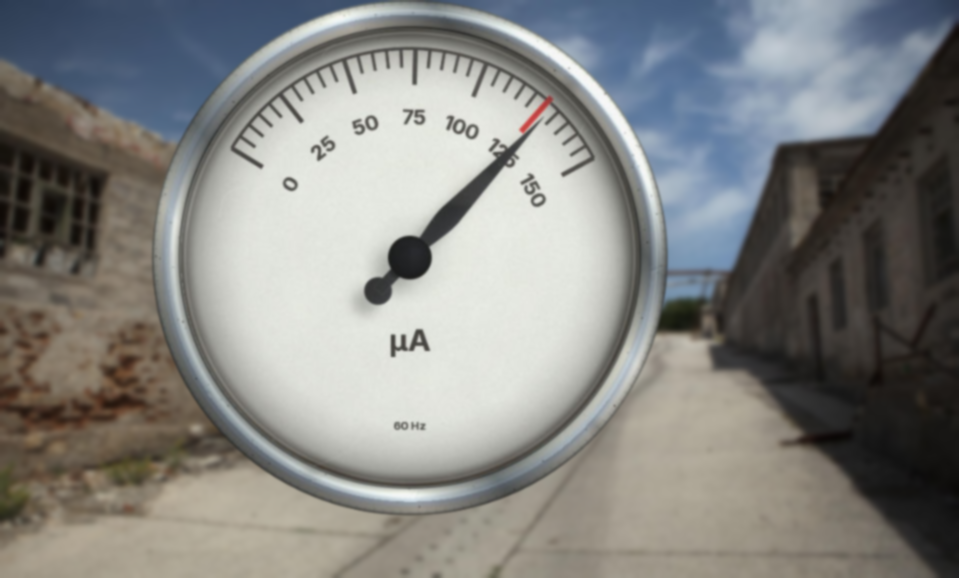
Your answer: 127.5 µA
